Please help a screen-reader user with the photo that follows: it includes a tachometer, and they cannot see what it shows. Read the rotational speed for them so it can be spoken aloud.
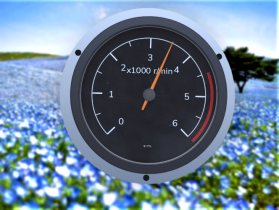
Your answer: 3500 rpm
